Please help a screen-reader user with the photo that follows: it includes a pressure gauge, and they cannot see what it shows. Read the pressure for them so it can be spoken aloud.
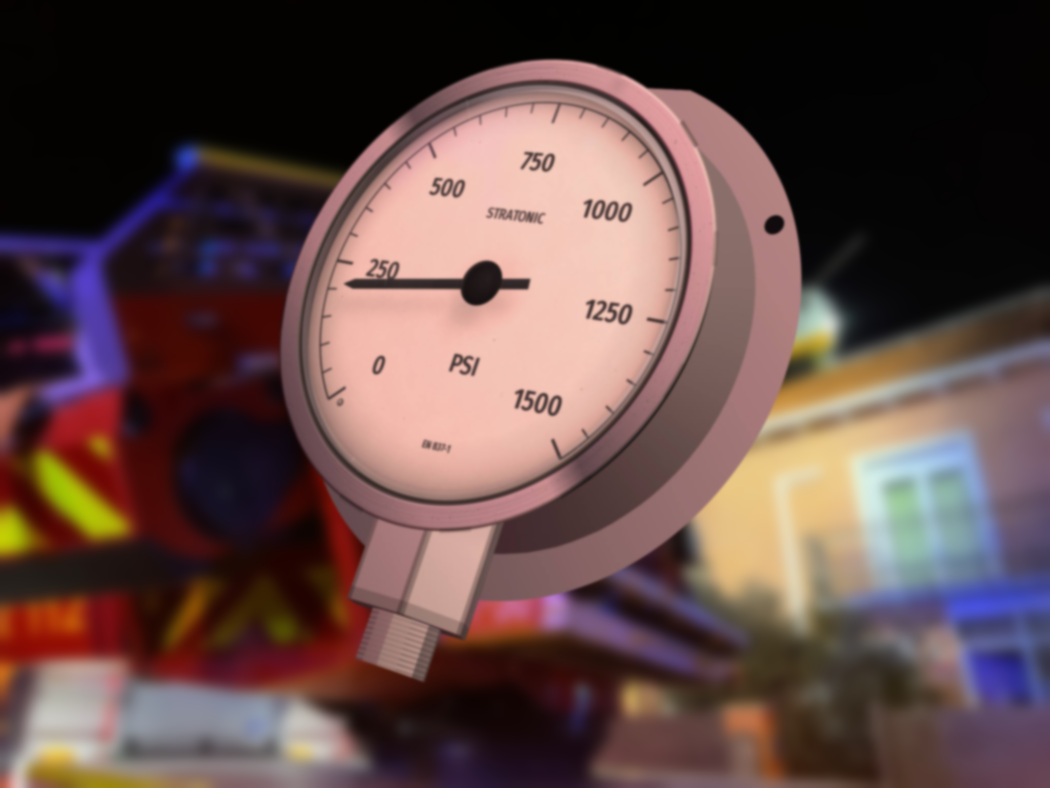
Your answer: 200 psi
